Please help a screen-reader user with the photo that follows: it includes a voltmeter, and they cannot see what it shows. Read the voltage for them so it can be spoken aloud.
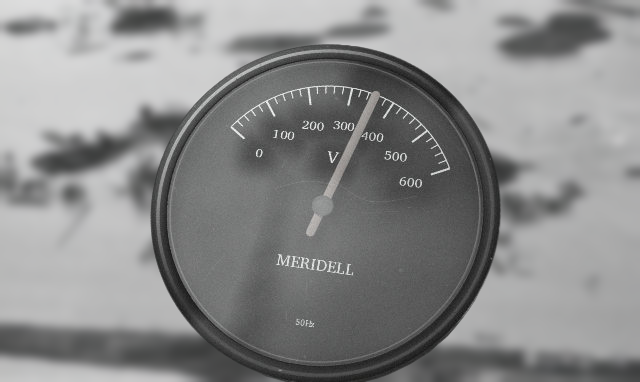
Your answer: 360 V
